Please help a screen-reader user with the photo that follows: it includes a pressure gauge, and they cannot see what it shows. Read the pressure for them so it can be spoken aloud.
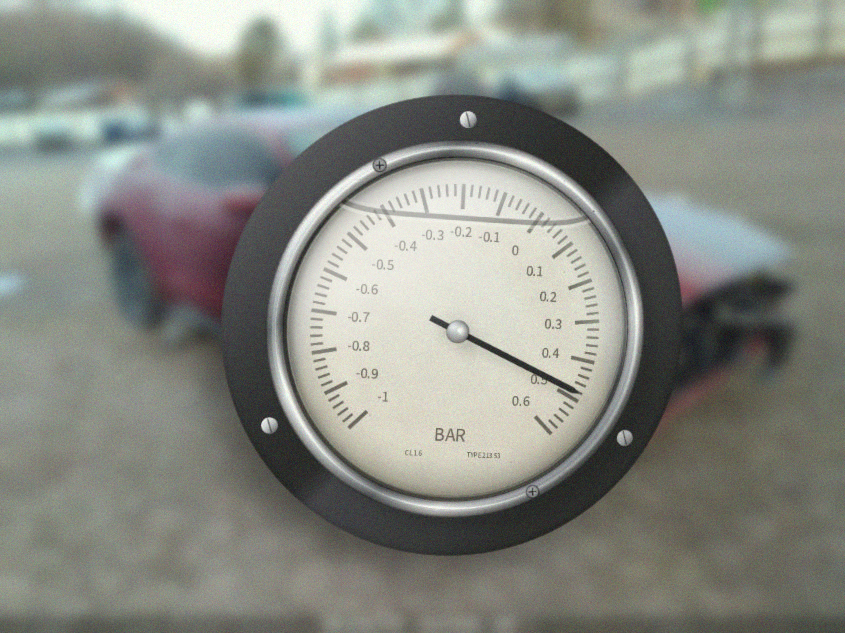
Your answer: 0.48 bar
